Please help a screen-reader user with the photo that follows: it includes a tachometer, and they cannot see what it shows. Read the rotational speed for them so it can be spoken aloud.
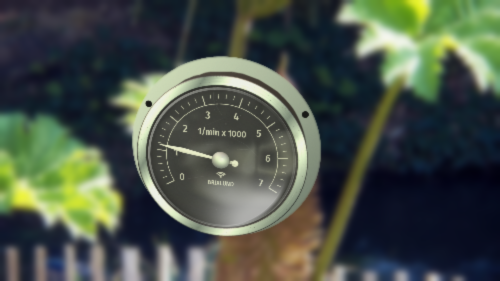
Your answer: 1200 rpm
